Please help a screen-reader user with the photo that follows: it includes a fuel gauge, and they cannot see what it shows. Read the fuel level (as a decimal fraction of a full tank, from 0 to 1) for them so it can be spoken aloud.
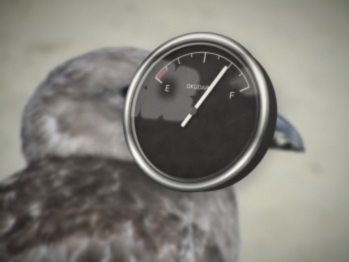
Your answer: 0.75
